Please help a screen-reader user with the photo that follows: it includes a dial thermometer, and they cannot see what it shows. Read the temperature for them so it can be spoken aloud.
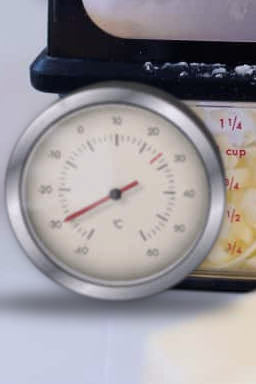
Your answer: -30 °C
